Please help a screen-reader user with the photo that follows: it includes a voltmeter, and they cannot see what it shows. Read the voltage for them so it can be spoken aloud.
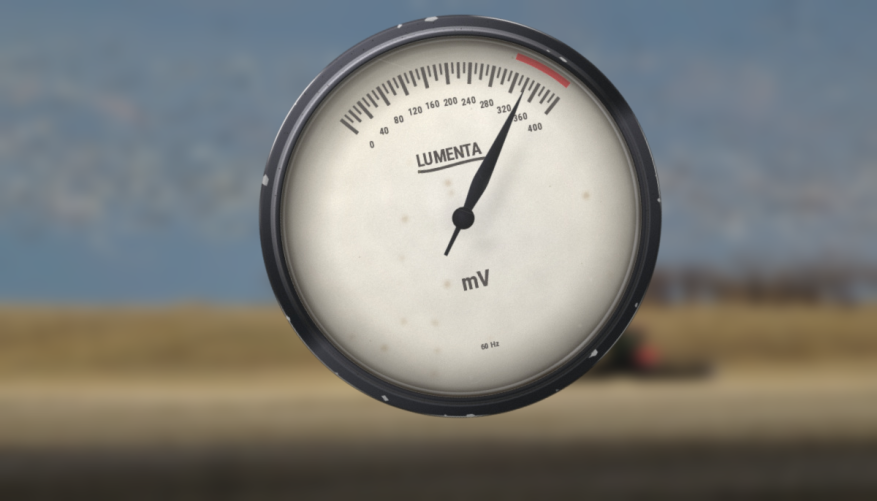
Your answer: 340 mV
